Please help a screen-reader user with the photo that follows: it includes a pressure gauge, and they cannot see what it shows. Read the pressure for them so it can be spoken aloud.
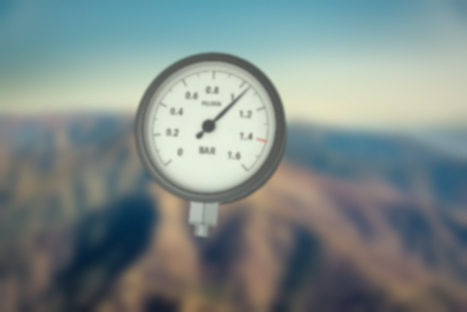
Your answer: 1.05 bar
